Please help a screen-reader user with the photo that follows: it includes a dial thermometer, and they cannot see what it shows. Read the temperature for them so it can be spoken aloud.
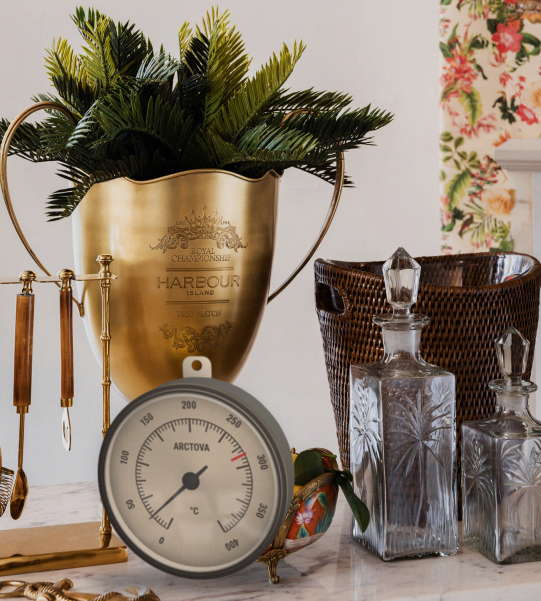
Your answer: 25 °C
